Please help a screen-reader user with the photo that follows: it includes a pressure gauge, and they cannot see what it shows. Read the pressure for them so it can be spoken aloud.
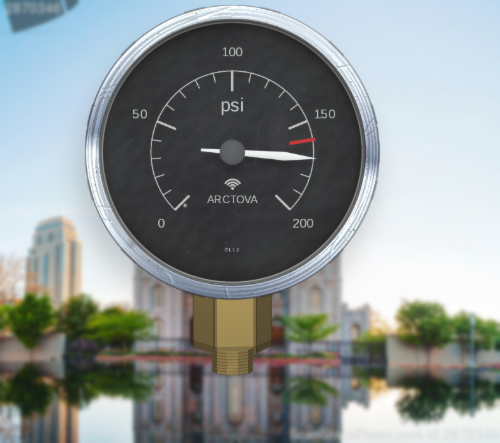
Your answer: 170 psi
